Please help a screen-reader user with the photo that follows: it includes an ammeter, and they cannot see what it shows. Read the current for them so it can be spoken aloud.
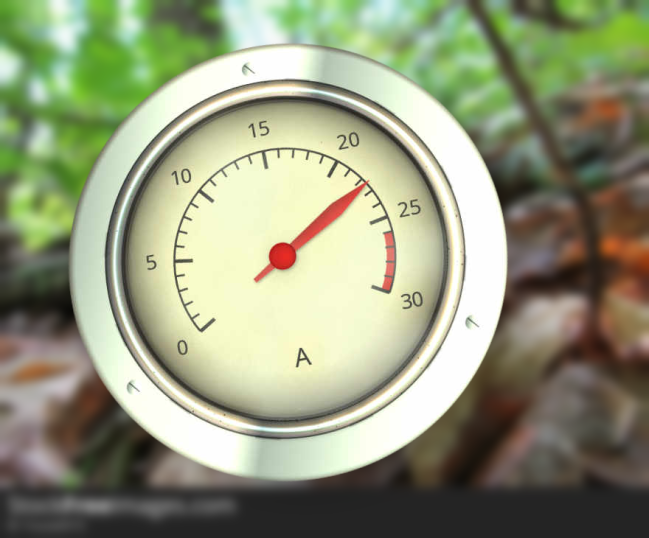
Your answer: 22.5 A
